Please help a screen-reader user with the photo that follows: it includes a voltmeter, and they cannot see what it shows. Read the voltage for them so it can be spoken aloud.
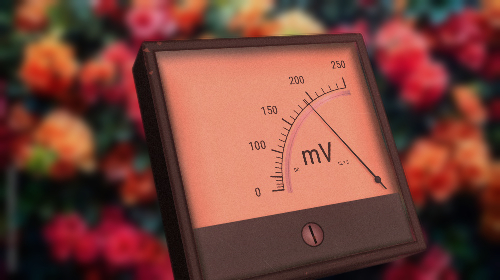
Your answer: 190 mV
